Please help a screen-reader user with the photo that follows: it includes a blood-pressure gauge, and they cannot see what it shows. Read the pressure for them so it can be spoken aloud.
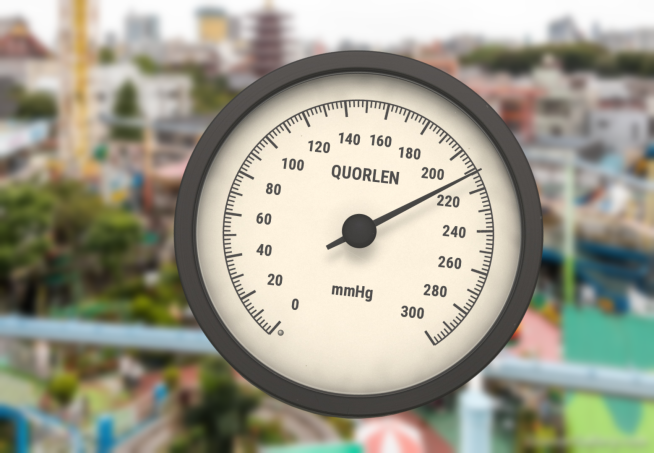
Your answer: 212 mmHg
